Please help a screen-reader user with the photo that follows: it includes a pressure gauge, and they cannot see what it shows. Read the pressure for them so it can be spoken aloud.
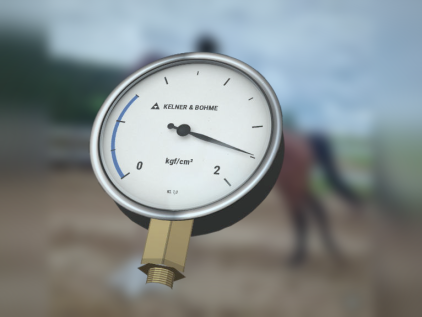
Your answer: 1.8 kg/cm²
